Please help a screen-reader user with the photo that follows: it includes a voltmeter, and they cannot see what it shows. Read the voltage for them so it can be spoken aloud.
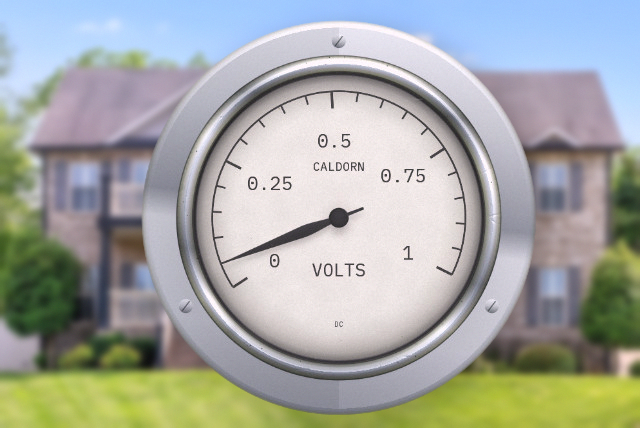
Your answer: 0.05 V
